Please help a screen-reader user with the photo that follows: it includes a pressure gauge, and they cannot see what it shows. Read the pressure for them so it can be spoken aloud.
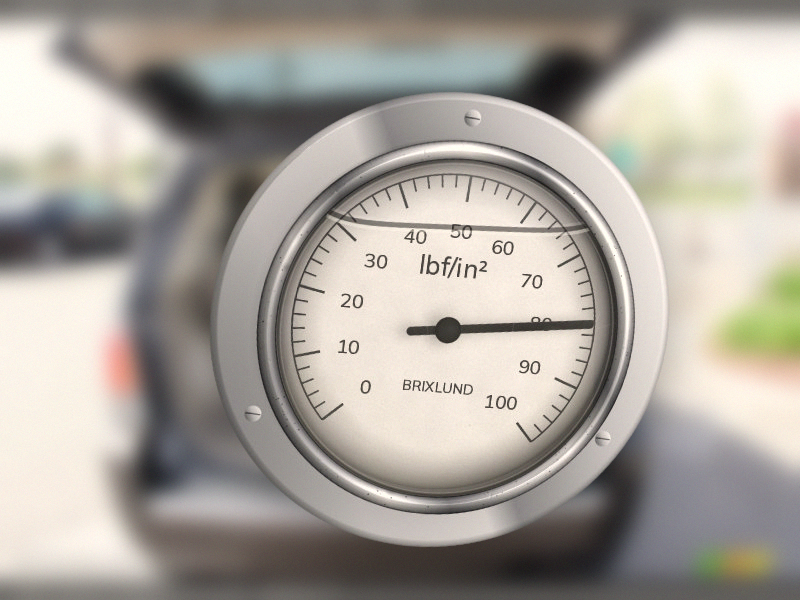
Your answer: 80 psi
